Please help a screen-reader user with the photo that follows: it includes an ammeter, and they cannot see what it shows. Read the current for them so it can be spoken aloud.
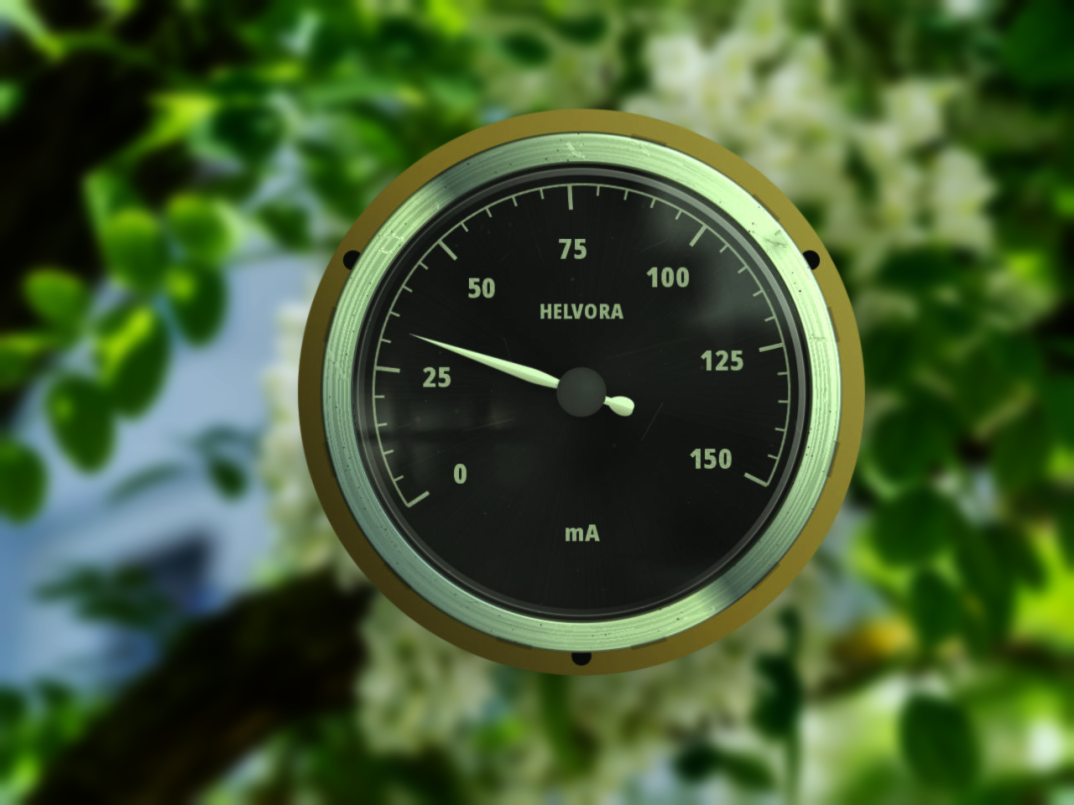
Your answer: 32.5 mA
